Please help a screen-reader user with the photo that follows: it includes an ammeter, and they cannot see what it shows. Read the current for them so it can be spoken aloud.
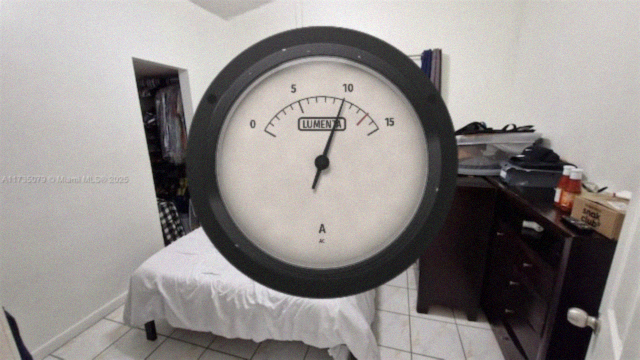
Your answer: 10 A
